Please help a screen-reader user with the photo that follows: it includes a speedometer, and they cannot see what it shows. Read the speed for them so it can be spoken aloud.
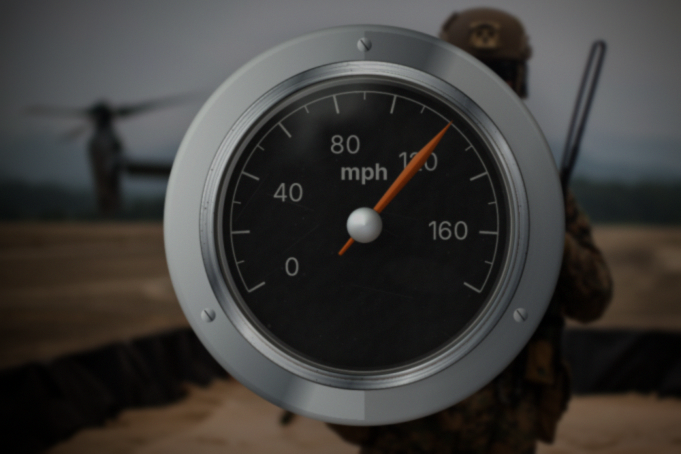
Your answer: 120 mph
